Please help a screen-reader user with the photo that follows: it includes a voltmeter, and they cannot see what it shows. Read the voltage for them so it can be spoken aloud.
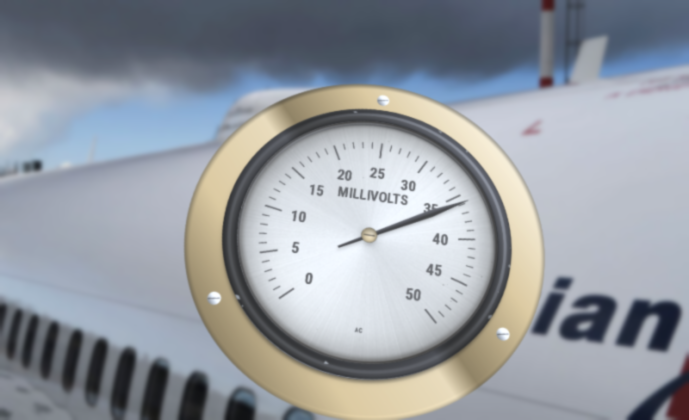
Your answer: 36 mV
